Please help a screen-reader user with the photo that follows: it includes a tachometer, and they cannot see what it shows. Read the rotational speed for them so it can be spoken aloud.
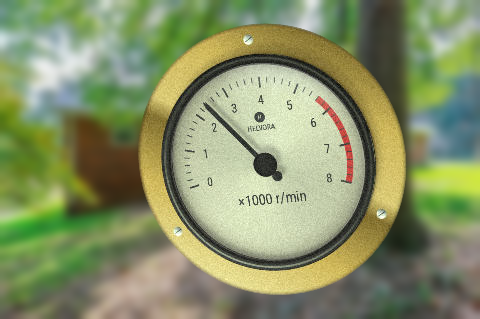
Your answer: 2400 rpm
